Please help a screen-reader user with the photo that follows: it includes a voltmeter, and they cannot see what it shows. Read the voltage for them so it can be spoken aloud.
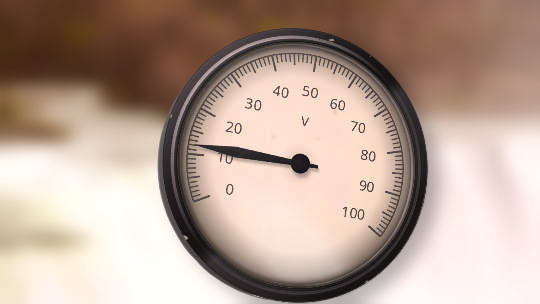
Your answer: 12 V
